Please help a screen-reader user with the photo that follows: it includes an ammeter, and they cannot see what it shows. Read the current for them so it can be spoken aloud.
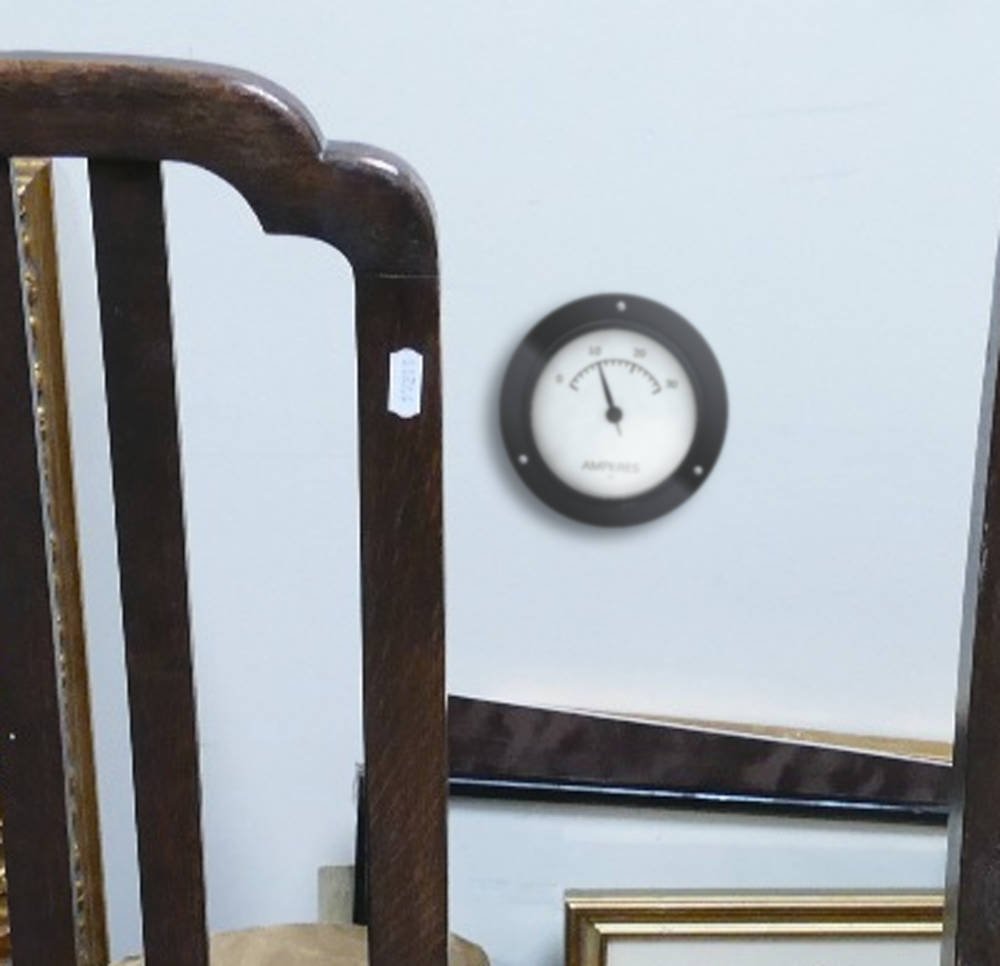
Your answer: 10 A
